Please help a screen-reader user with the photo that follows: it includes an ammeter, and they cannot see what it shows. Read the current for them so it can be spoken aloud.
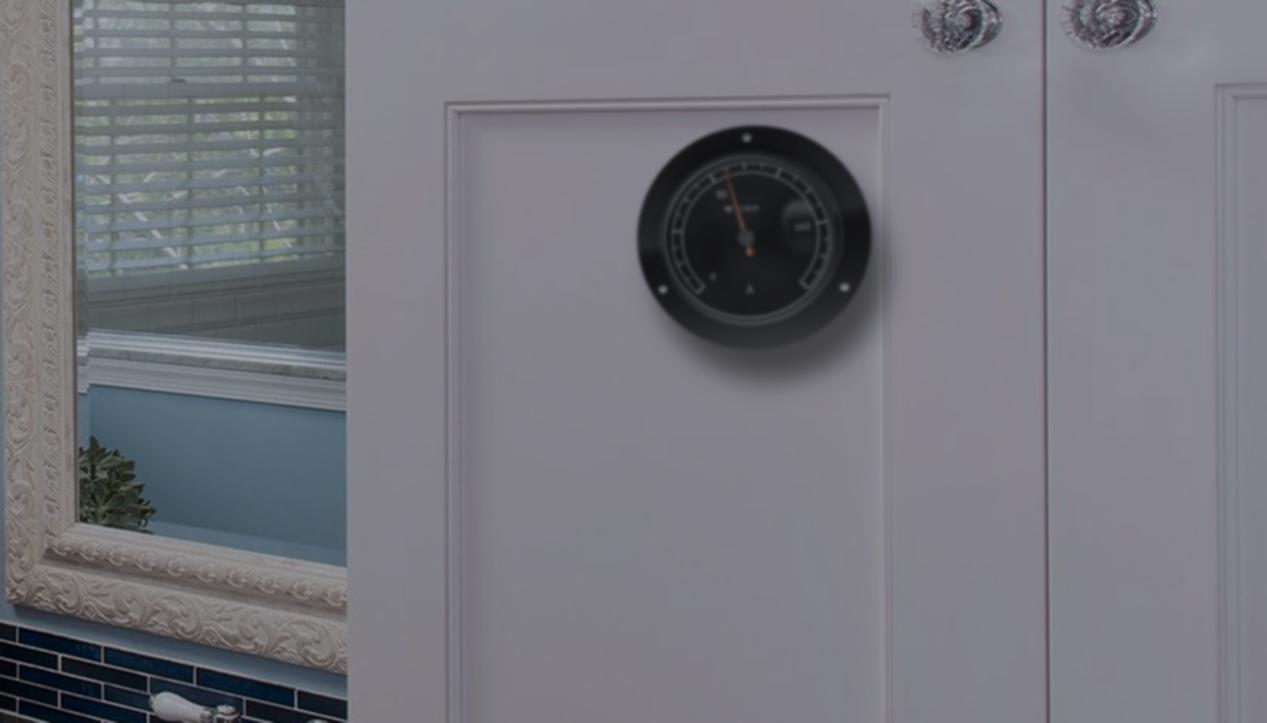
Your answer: 90 A
